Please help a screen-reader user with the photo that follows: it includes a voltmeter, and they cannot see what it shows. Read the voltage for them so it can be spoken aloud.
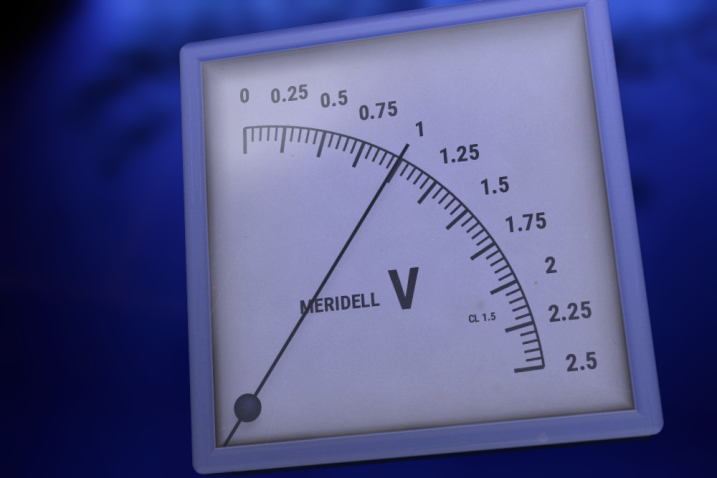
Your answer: 1 V
